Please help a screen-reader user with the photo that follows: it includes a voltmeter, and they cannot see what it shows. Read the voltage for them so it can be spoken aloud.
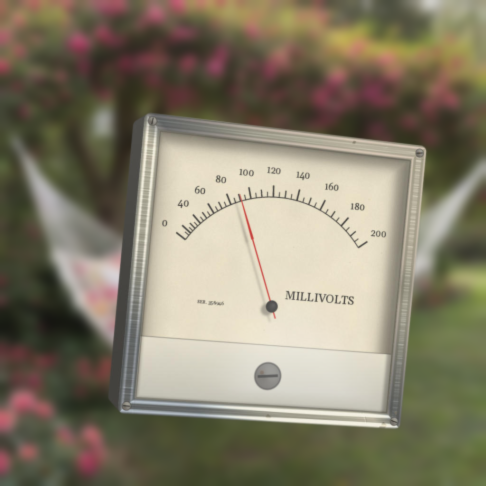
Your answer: 90 mV
